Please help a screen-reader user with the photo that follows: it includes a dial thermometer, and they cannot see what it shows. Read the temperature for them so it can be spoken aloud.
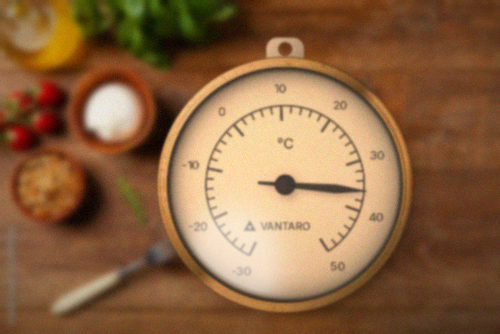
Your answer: 36 °C
